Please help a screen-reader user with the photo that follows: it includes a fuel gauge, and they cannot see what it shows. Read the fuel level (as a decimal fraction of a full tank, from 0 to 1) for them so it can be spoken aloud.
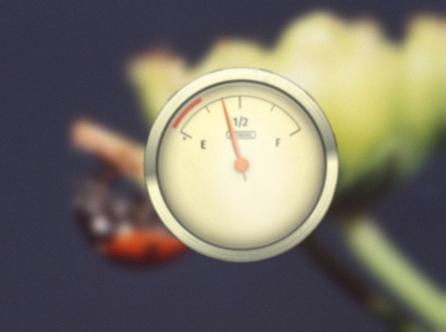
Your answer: 0.375
